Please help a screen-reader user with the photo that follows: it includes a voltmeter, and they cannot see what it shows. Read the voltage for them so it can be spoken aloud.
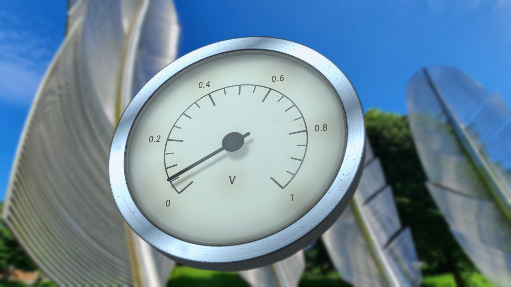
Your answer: 0.05 V
